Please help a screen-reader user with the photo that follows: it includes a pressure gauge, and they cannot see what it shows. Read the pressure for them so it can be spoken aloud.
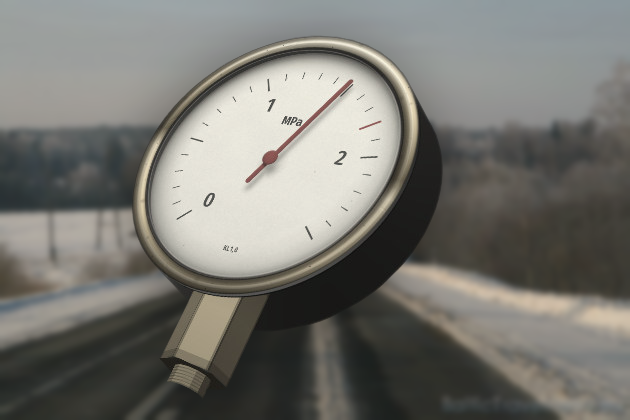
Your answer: 1.5 MPa
